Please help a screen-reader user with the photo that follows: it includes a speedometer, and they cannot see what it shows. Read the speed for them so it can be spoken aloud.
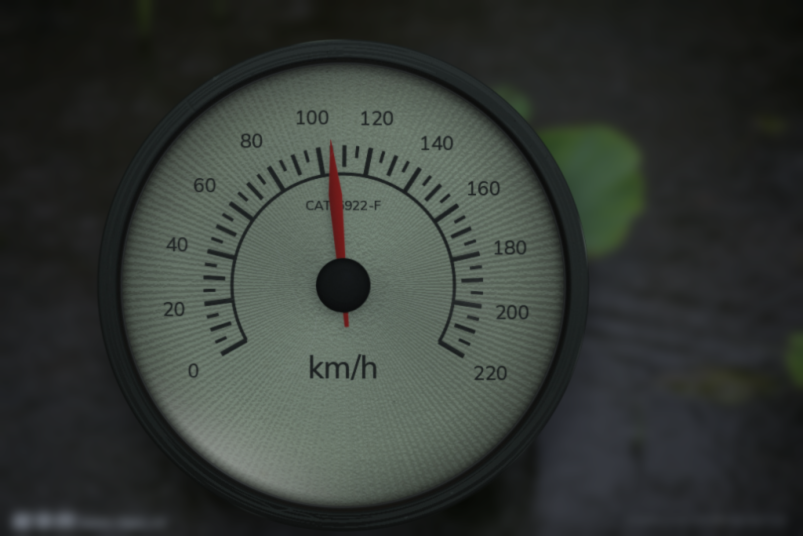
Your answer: 105 km/h
